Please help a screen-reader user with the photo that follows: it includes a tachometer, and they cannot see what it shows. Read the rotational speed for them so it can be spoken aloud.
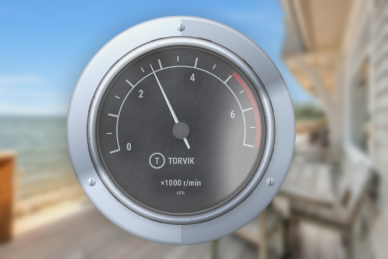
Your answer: 2750 rpm
